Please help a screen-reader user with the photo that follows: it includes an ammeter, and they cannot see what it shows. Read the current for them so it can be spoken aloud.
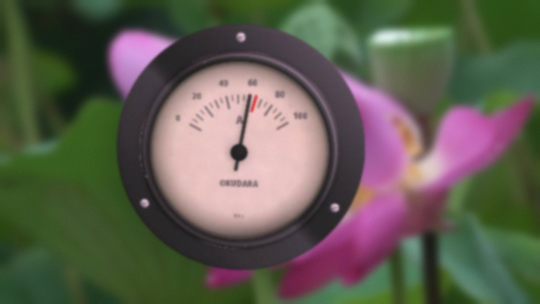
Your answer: 60 A
